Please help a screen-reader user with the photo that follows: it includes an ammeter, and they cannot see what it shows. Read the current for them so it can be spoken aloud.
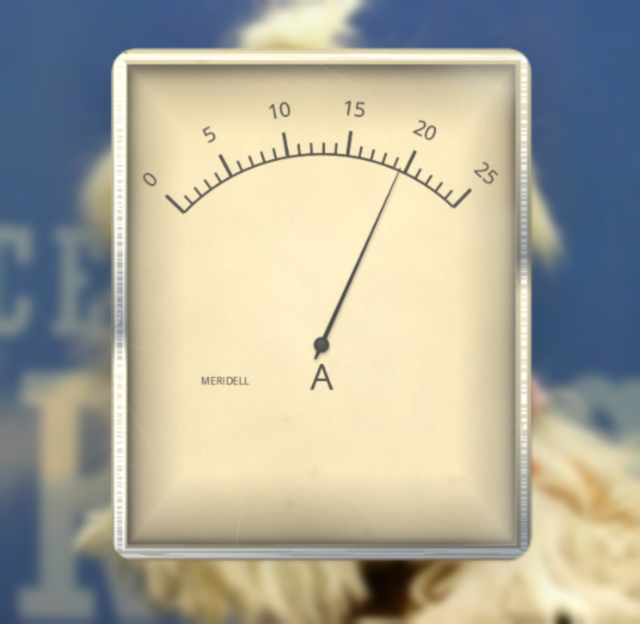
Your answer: 19.5 A
